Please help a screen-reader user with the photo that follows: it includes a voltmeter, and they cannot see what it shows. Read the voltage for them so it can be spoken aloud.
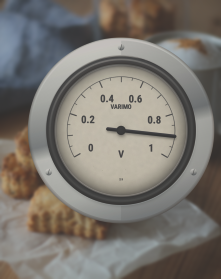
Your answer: 0.9 V
